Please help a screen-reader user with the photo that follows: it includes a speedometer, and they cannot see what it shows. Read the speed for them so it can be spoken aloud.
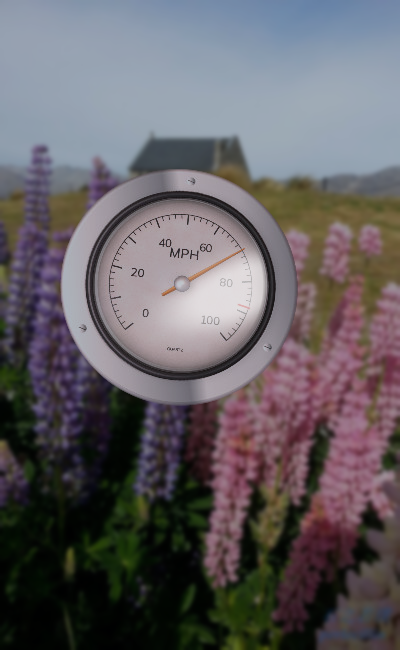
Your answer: 70 mph
